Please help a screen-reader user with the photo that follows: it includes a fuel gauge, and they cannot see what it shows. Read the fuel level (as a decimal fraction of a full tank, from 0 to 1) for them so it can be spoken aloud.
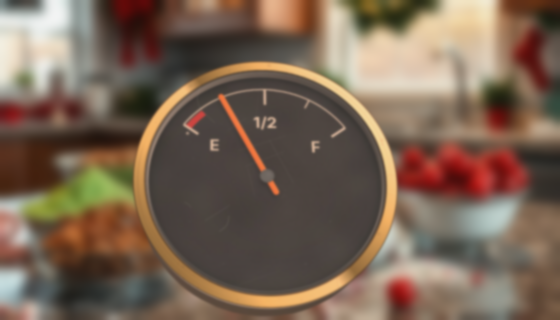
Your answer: 0.25
